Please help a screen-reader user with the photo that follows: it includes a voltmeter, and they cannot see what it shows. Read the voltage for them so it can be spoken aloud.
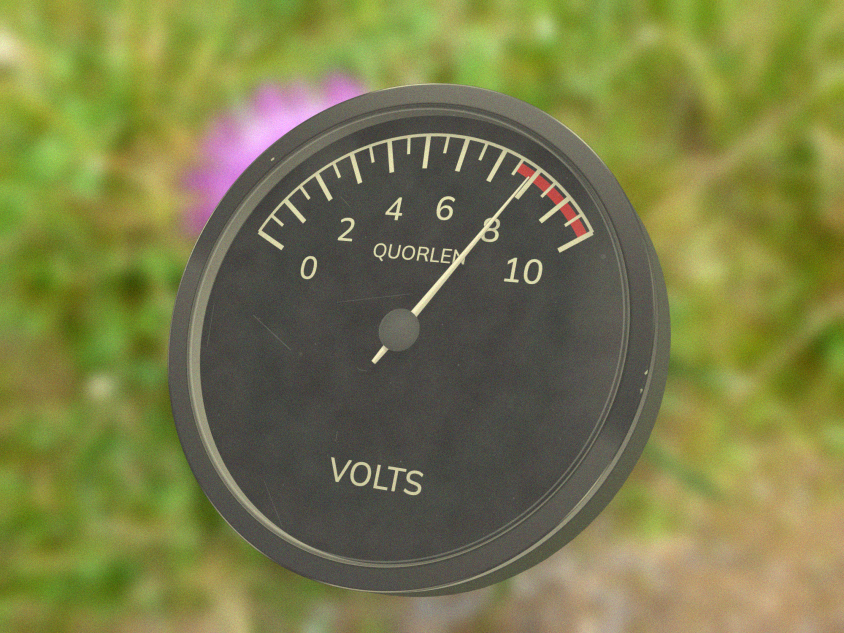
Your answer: 8 V
